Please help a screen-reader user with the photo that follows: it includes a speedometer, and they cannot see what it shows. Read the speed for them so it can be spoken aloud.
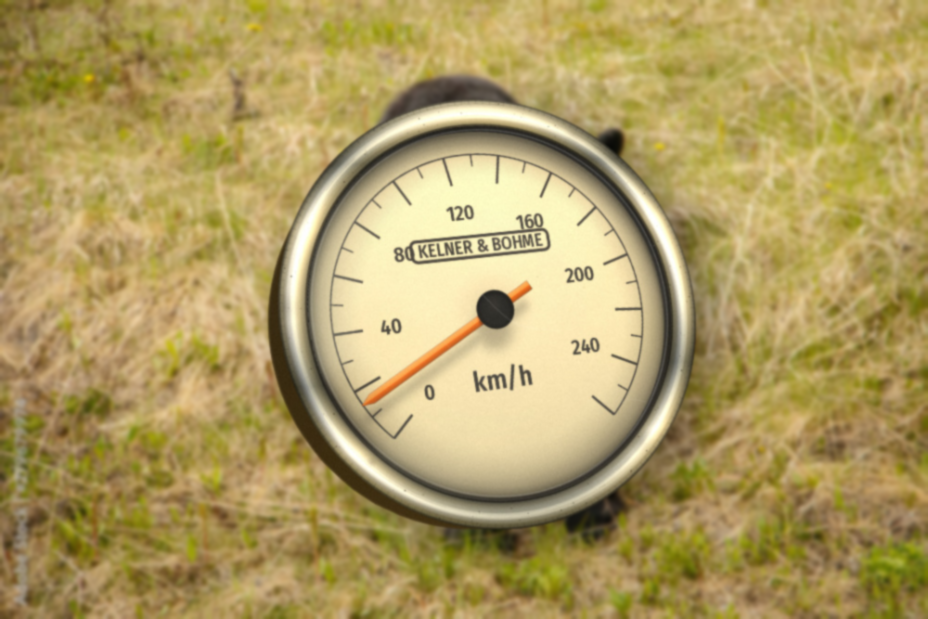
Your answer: 15 km/h
